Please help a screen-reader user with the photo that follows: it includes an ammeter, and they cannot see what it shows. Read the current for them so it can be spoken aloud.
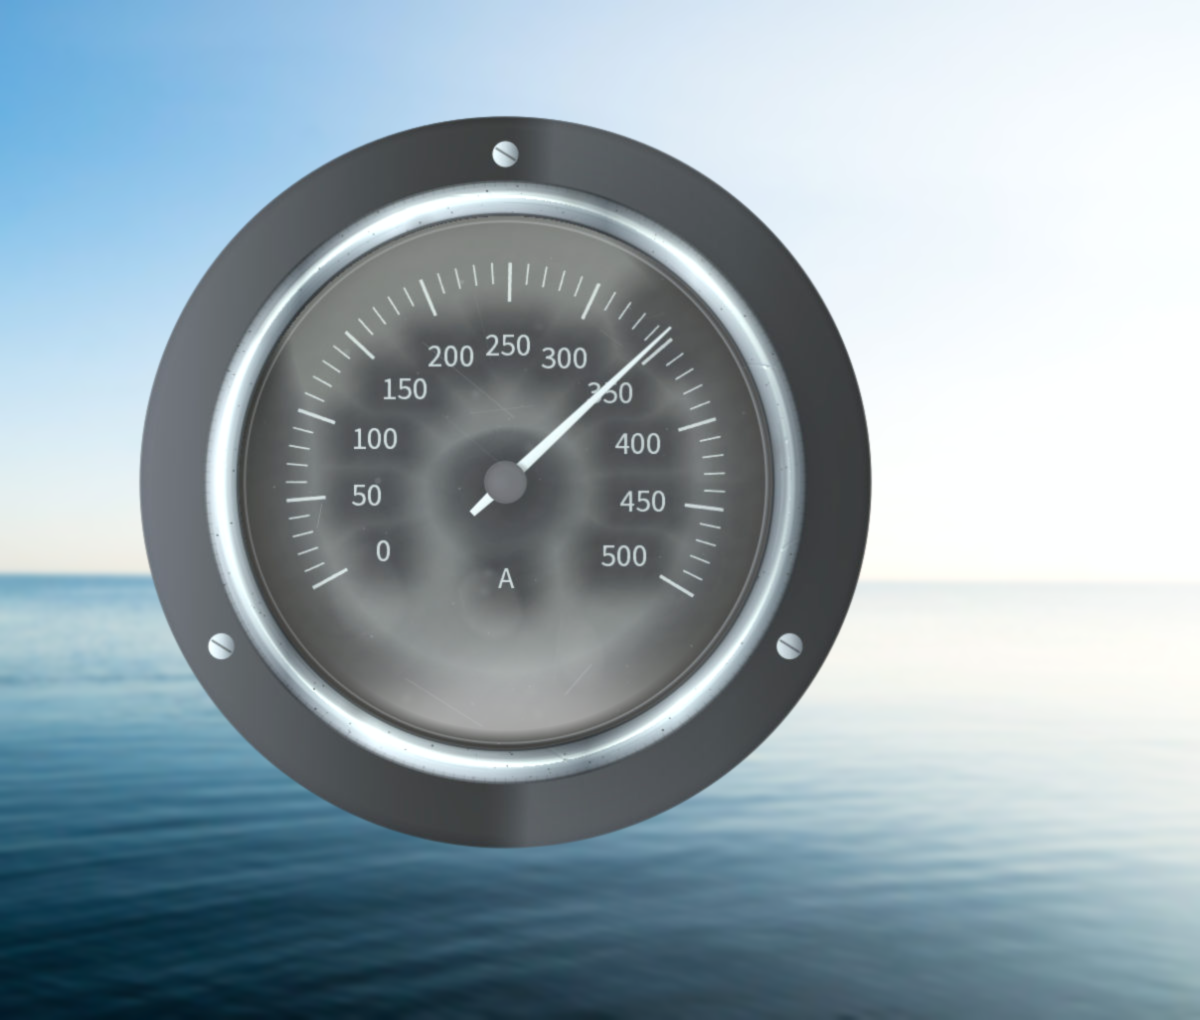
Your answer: 345 A
